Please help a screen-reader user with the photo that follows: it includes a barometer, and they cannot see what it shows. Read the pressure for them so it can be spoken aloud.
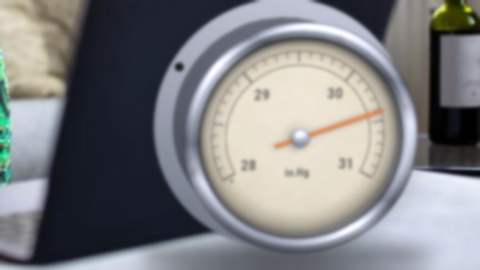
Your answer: 30.4 inHg
